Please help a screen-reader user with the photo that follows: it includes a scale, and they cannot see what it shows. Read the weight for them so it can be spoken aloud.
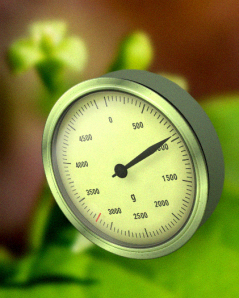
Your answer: 950 g
